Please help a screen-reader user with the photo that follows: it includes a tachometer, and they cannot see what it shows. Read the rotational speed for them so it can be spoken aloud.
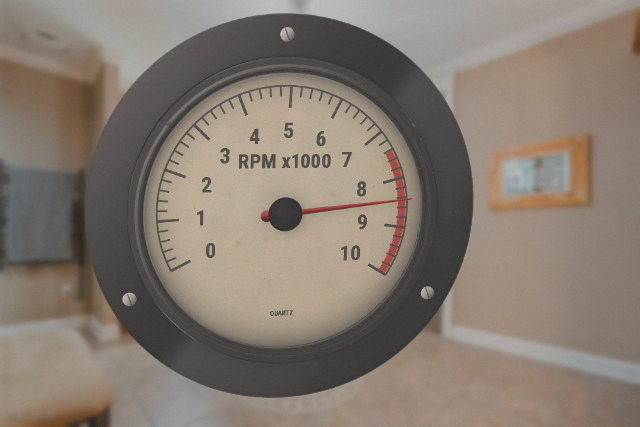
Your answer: 8400 rpm
